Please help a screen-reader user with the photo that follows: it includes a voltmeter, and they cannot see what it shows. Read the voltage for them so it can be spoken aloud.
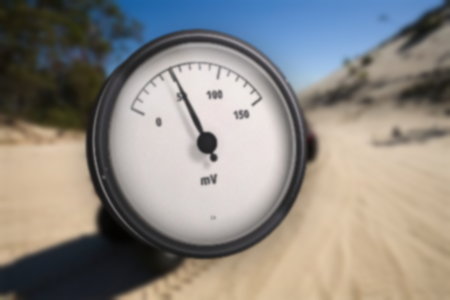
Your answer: 50 mV
